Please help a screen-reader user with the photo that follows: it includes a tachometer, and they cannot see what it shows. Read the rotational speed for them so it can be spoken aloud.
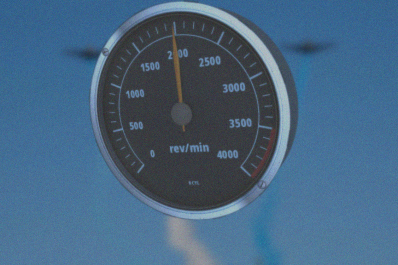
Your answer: 2000 rpm
